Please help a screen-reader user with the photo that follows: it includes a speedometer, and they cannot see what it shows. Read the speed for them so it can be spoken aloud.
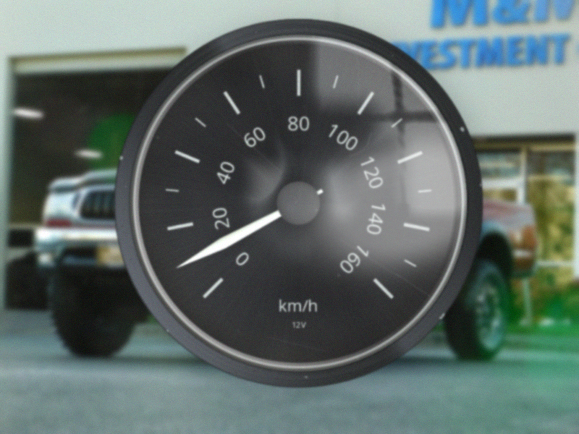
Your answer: 10 km/h
